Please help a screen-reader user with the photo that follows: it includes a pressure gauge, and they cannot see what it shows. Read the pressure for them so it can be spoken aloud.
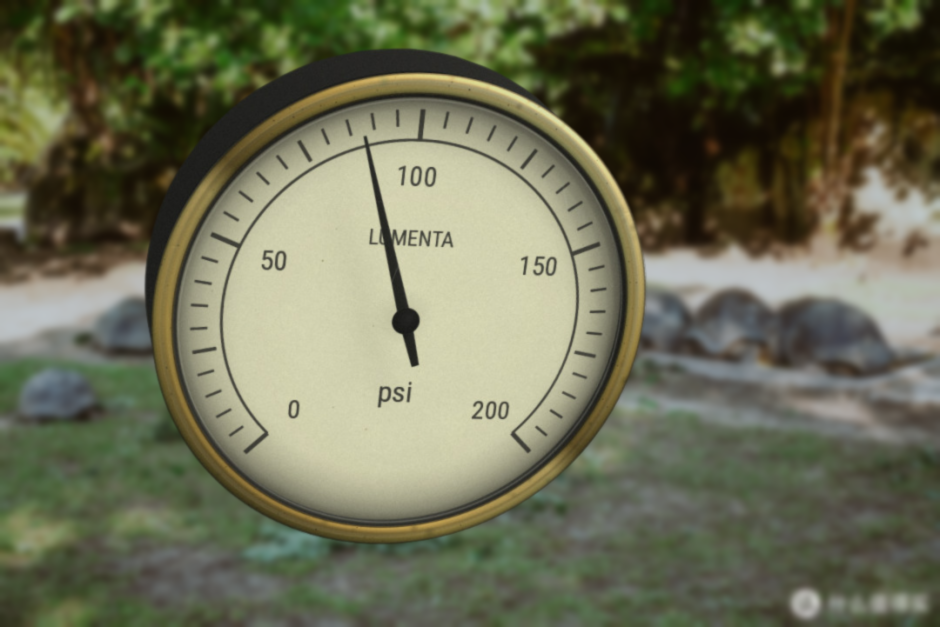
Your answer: 87.5 psi
